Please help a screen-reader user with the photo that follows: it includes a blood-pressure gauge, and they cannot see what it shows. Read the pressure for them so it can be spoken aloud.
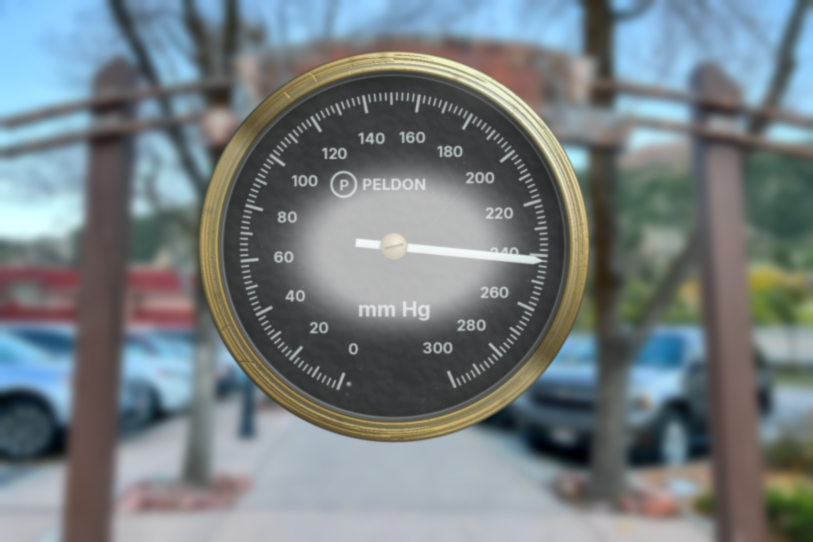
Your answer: 242 mmHg
